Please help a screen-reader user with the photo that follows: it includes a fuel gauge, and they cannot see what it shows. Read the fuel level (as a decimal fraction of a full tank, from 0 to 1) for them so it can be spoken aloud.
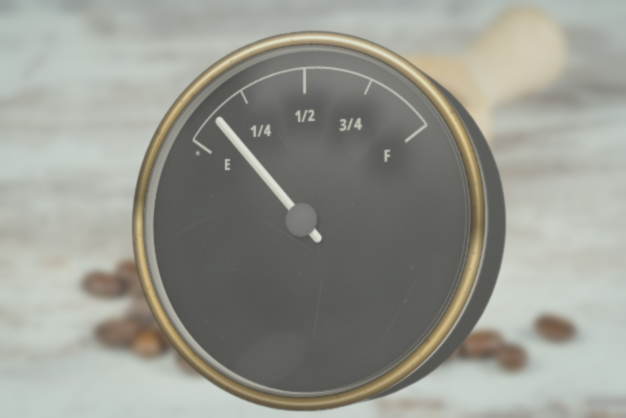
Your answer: 0.125
